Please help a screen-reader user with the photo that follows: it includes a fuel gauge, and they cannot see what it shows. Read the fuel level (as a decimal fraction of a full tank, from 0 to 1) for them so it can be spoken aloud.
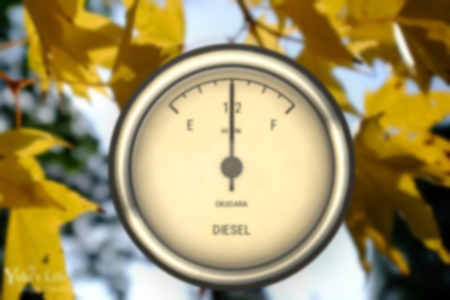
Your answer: 0.5
